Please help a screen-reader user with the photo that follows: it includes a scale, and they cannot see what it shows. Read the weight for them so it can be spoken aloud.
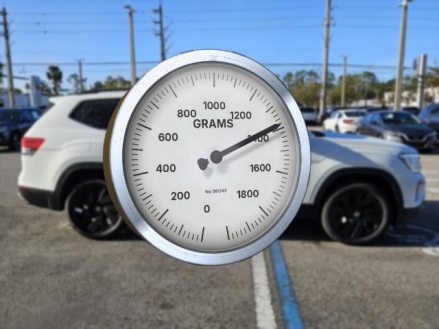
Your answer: 1380 g
